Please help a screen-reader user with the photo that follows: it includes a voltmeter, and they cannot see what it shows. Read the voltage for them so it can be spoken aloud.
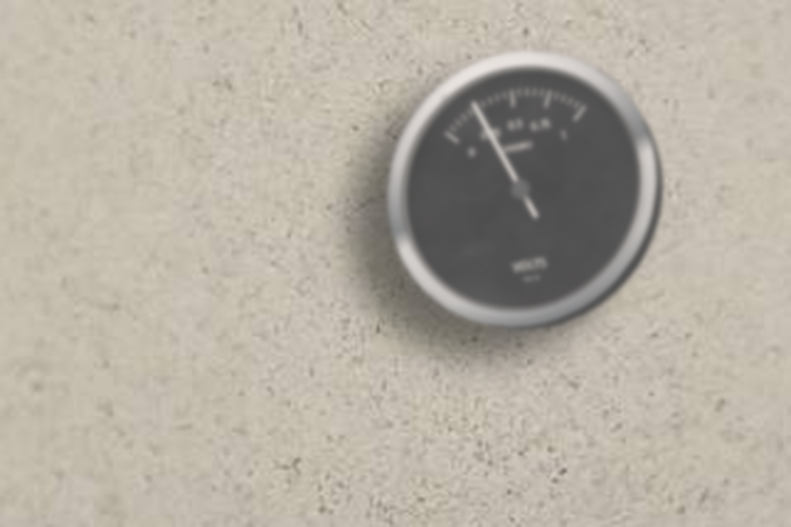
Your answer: 0.25 V
